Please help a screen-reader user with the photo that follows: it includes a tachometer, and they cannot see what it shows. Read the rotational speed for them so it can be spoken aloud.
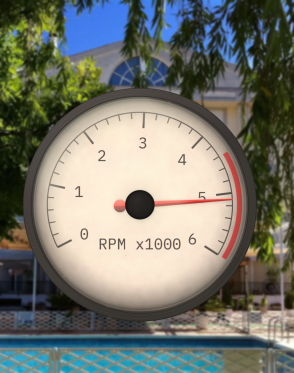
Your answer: 5100 rpm
